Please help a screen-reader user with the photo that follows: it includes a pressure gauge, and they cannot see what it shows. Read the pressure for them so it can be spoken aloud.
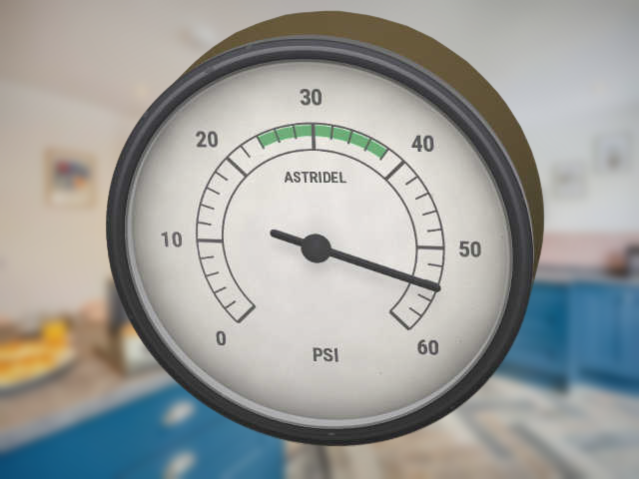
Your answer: 54 psi
